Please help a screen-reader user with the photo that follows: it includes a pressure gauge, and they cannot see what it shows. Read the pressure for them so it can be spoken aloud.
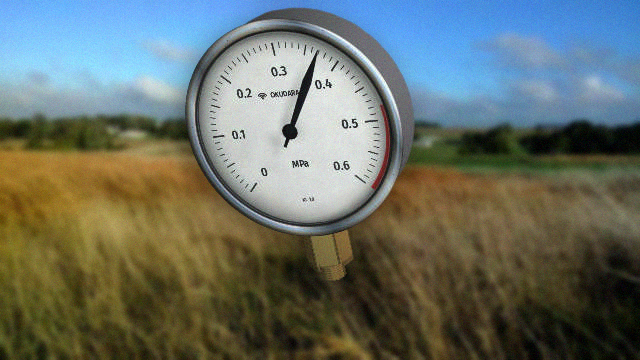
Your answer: 0.37 MPa
